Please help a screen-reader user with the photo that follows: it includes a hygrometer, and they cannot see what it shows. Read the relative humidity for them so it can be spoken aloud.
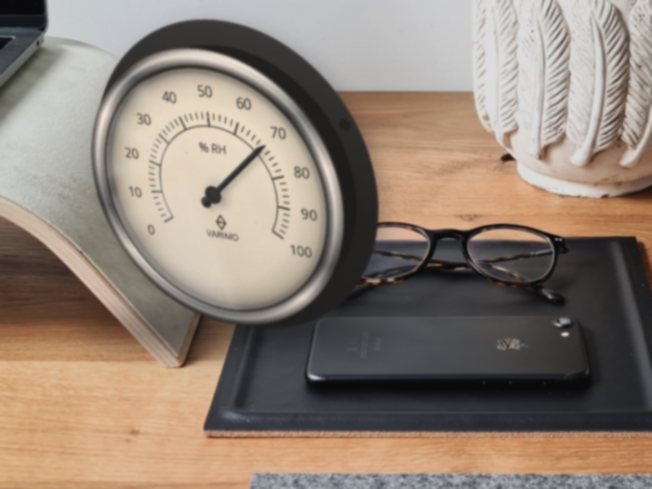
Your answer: 70 %
